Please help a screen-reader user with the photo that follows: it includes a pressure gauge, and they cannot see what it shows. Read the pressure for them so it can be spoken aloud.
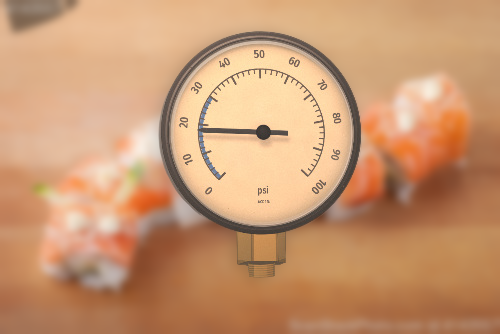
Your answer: 18 psi
